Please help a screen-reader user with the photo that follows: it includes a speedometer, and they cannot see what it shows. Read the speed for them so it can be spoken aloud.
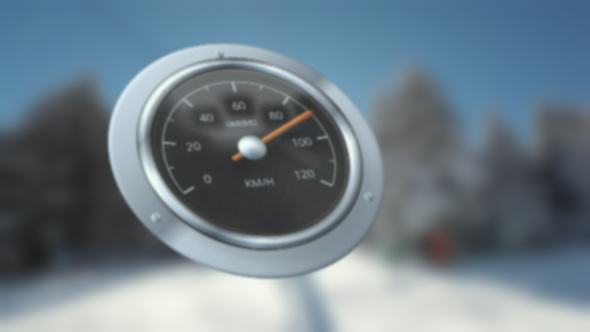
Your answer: 90 km/h
